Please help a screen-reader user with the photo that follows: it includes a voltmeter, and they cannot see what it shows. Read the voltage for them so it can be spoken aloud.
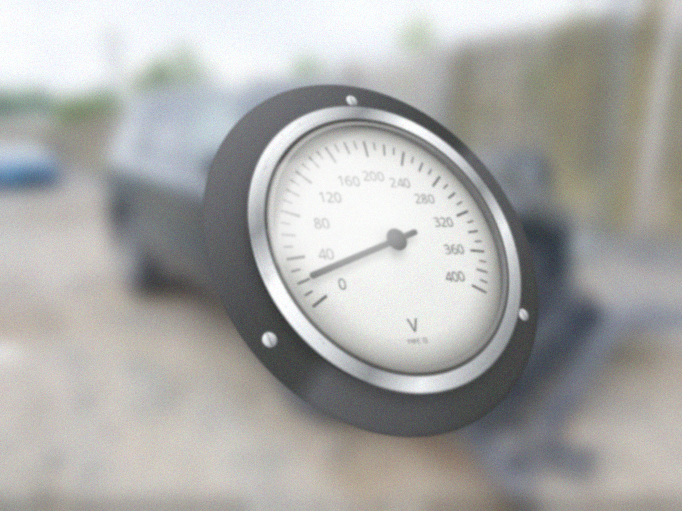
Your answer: 20 V
